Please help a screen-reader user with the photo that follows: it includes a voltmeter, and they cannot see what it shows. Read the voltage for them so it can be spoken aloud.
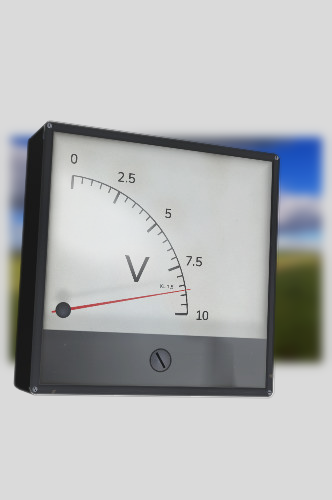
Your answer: 8.75 V
